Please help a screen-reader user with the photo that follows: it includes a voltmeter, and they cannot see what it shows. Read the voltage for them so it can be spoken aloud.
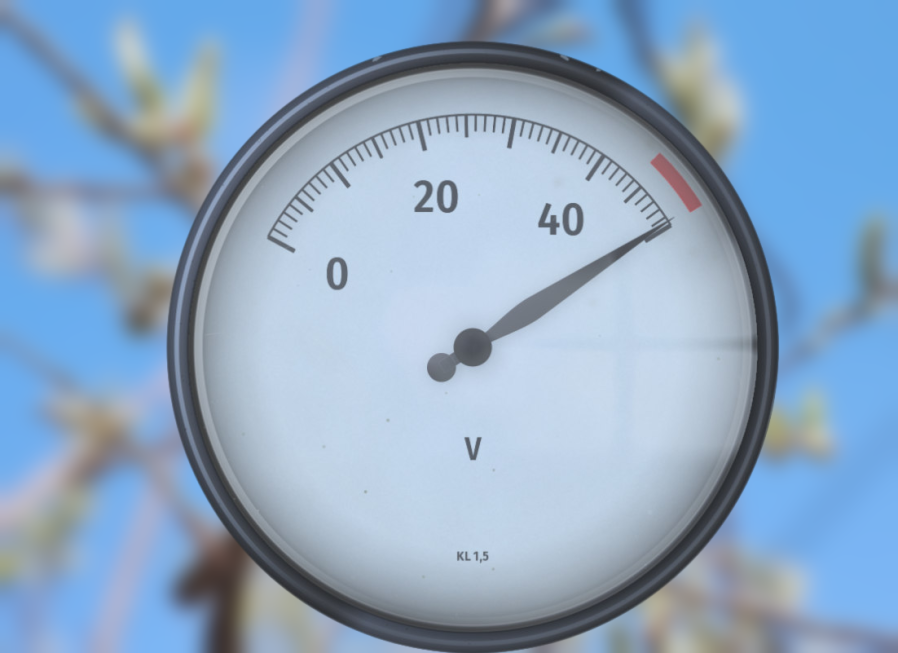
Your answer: 49.5 V
